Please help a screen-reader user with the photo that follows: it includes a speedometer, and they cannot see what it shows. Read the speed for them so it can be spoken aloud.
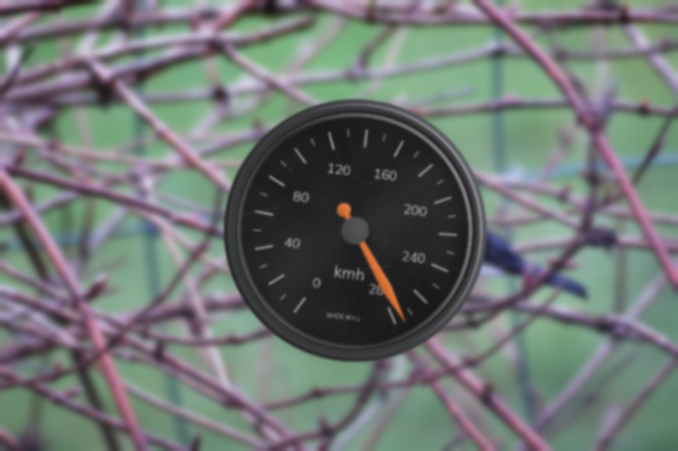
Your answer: 275 km/h
